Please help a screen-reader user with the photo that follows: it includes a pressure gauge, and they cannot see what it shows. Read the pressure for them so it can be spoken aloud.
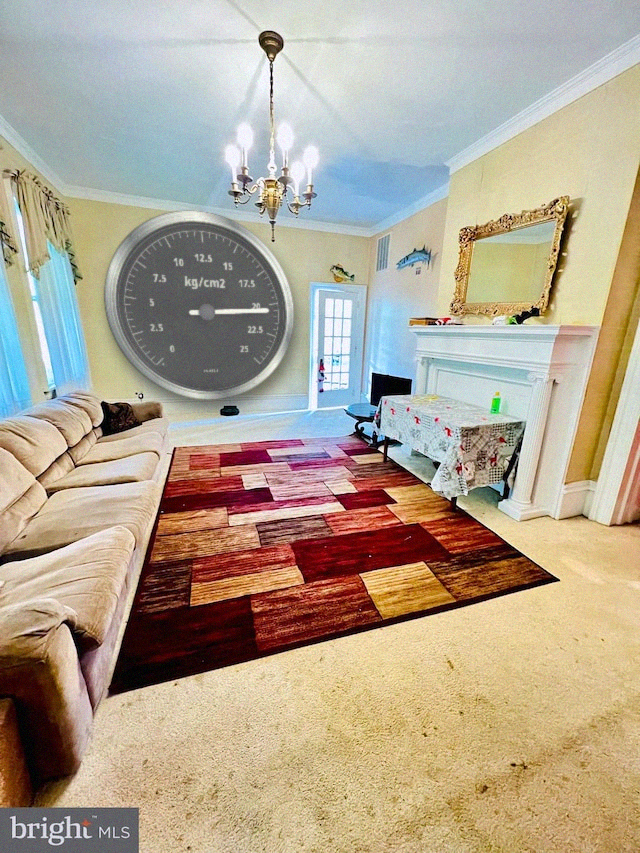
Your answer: 20.5 kg/cm²
